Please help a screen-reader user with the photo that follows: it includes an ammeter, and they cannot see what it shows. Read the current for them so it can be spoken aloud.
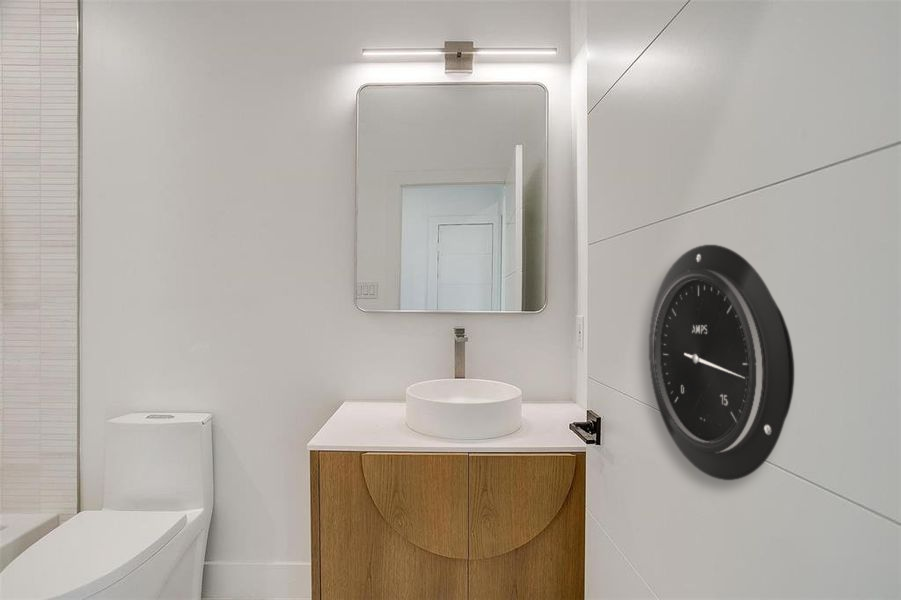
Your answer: 13 A
